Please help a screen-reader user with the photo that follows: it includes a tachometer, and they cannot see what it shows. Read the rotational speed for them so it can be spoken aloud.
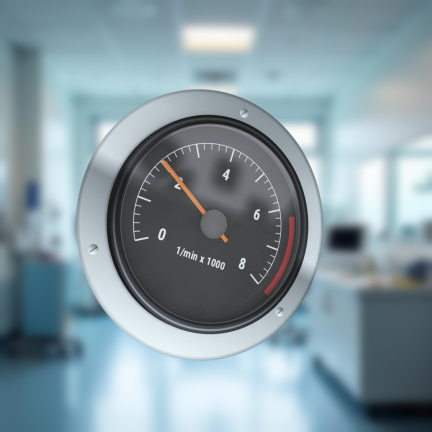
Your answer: 2000 rpm
